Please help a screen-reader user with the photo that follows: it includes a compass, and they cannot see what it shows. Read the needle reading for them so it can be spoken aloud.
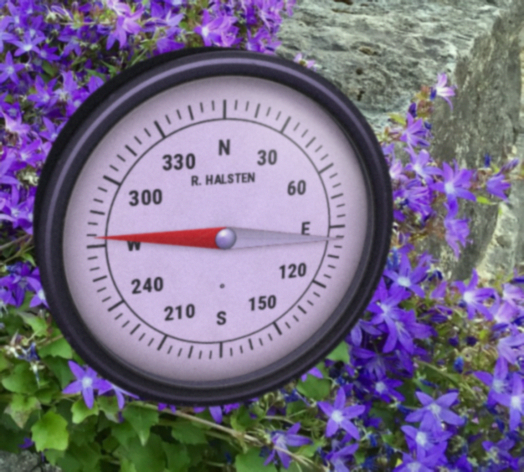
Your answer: 275 °
